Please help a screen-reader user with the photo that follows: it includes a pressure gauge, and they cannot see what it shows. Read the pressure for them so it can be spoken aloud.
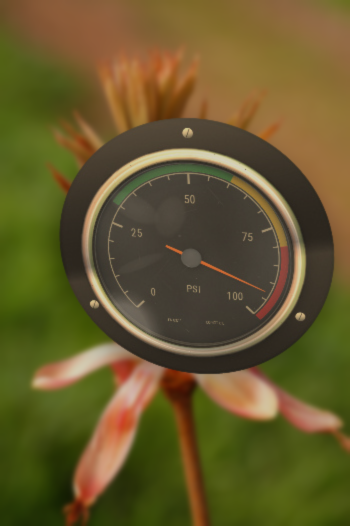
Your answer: 92.5 psi
